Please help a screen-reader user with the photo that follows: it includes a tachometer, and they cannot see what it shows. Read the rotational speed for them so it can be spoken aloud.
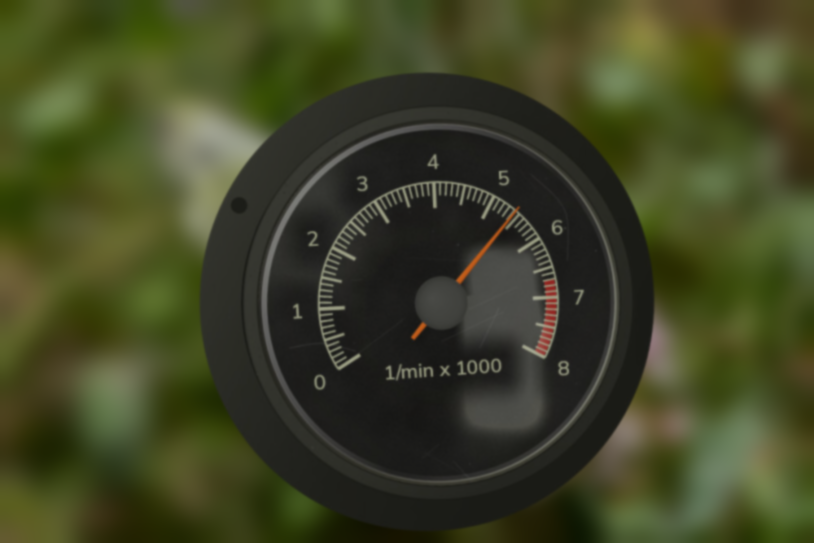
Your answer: 5400 rpm
